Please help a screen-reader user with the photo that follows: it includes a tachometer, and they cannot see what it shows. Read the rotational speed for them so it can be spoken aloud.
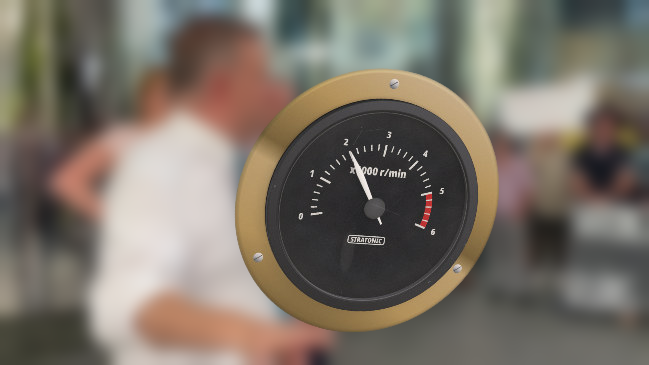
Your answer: 2000 rpm
